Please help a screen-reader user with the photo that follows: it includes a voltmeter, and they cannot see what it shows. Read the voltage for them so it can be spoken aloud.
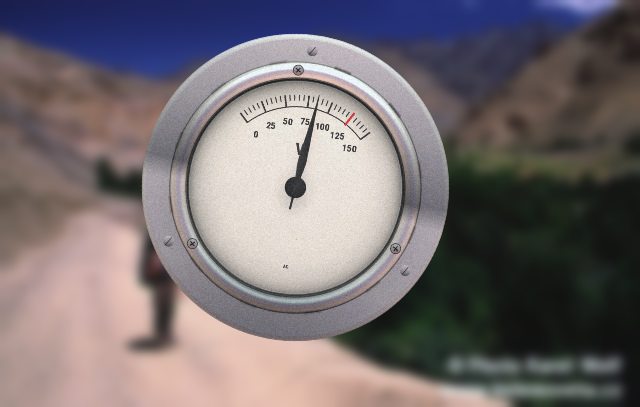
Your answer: 85 V
